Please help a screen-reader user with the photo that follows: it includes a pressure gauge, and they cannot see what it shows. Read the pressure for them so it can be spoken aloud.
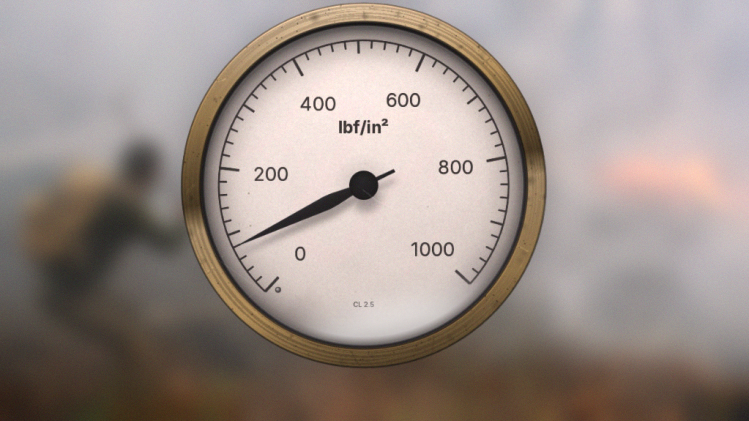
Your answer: 80 psi
